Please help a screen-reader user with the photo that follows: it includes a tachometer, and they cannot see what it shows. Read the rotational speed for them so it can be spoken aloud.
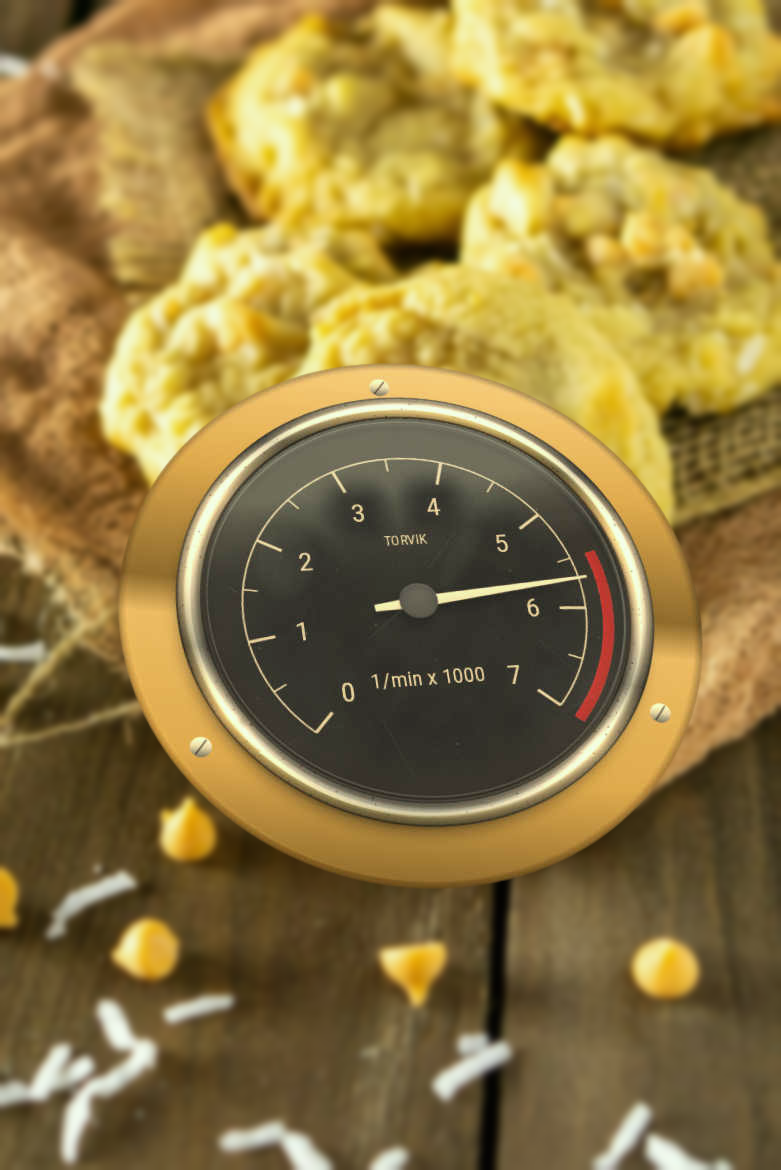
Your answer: 5750 rpm
